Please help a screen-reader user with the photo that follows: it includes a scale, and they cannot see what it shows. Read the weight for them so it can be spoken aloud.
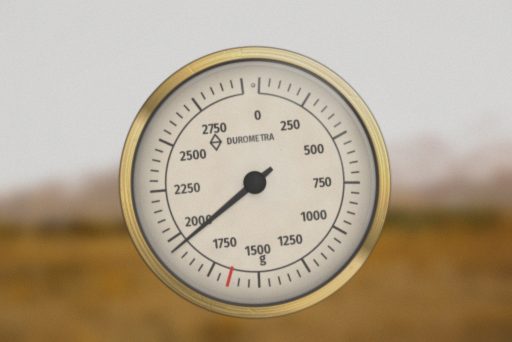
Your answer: 1950 g
